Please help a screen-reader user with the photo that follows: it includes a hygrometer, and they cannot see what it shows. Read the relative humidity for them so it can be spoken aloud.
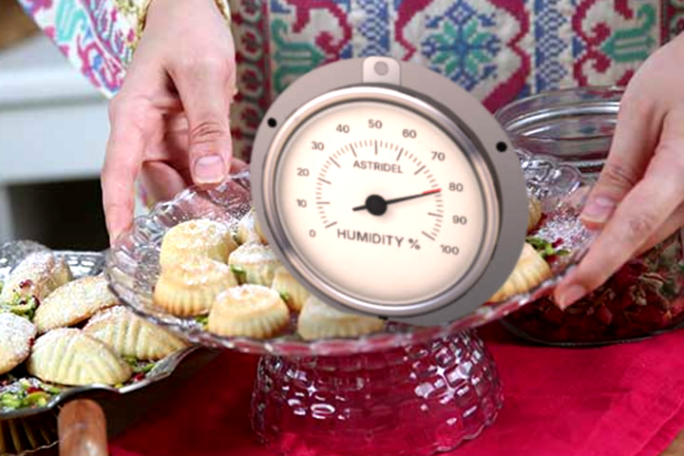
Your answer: 80 %
